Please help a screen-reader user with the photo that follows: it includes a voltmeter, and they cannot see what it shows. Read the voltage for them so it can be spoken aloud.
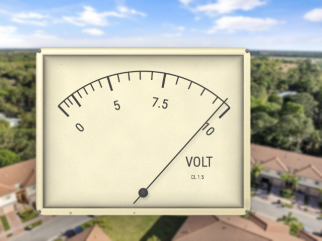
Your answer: 9.75 V
